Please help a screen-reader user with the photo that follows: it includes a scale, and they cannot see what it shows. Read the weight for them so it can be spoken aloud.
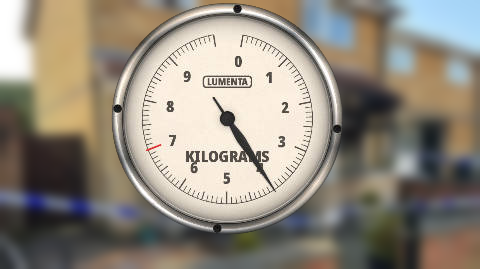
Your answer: 4 kg
